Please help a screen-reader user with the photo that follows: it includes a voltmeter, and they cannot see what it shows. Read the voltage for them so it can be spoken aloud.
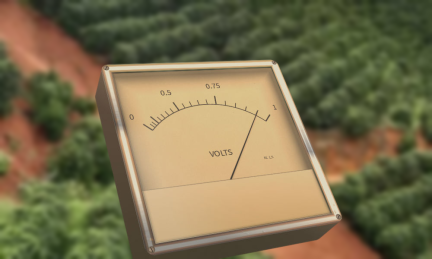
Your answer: 0.95 V
